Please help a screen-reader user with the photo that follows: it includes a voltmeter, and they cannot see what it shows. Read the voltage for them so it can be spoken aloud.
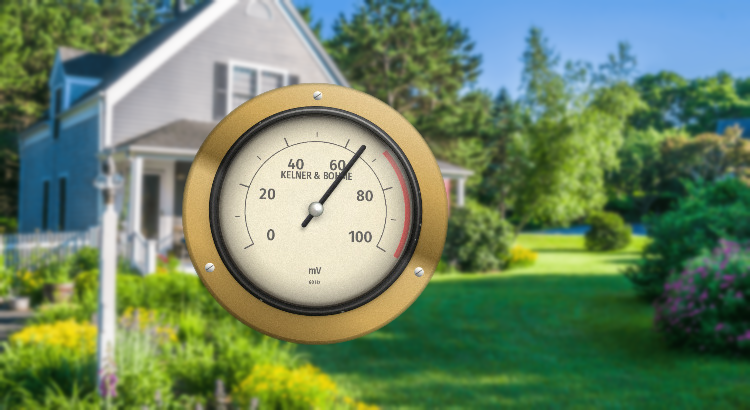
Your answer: 65 mV
